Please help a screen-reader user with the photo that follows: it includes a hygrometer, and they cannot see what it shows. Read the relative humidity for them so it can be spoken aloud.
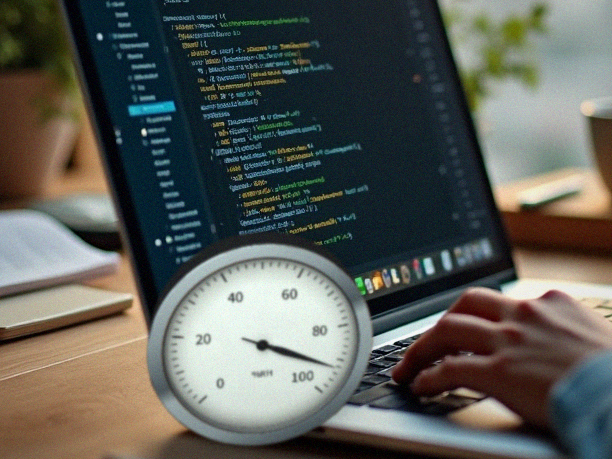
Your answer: 92 %
